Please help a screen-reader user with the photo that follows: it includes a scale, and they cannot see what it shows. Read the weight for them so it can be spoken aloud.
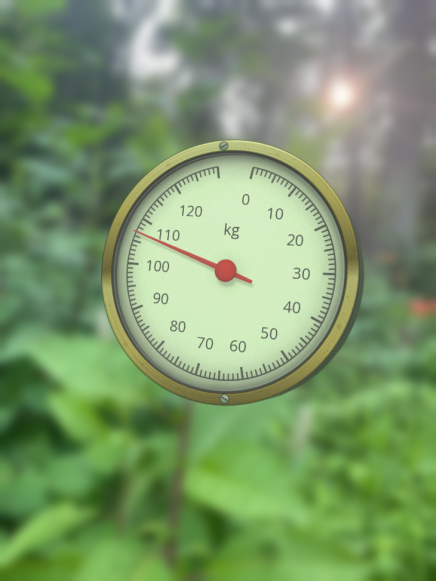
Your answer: 107 kg
